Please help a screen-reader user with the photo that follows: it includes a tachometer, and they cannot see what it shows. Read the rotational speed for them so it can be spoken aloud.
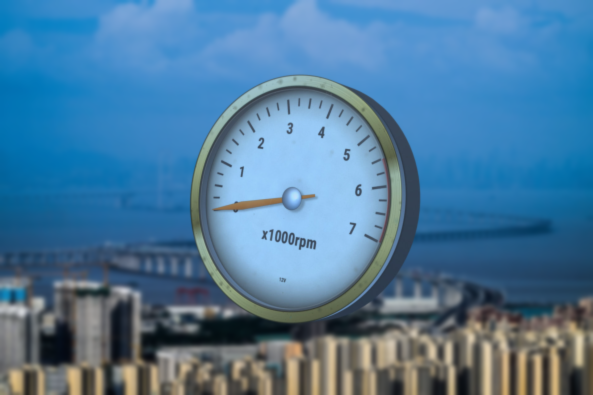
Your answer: 0 rpm
